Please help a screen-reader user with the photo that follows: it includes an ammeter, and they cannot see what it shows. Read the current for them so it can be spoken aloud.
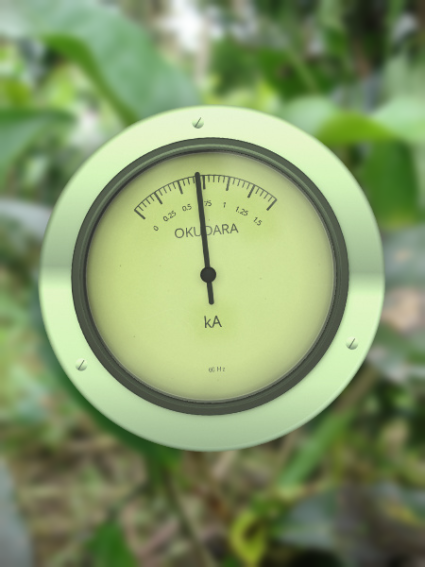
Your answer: 0.7 kA
